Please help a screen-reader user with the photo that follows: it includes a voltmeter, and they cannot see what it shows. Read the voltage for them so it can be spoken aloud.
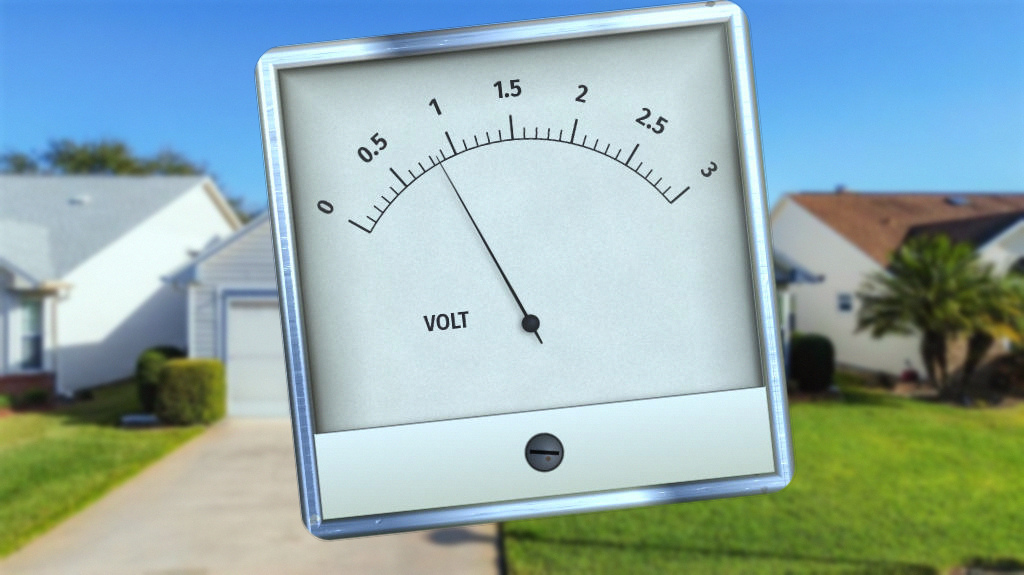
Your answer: 0.85 V
